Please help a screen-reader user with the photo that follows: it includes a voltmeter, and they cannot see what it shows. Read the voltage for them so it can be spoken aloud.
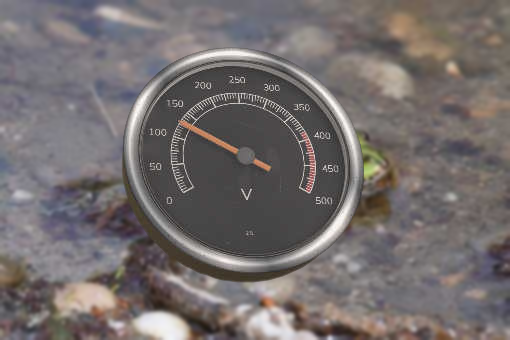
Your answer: 125 V
